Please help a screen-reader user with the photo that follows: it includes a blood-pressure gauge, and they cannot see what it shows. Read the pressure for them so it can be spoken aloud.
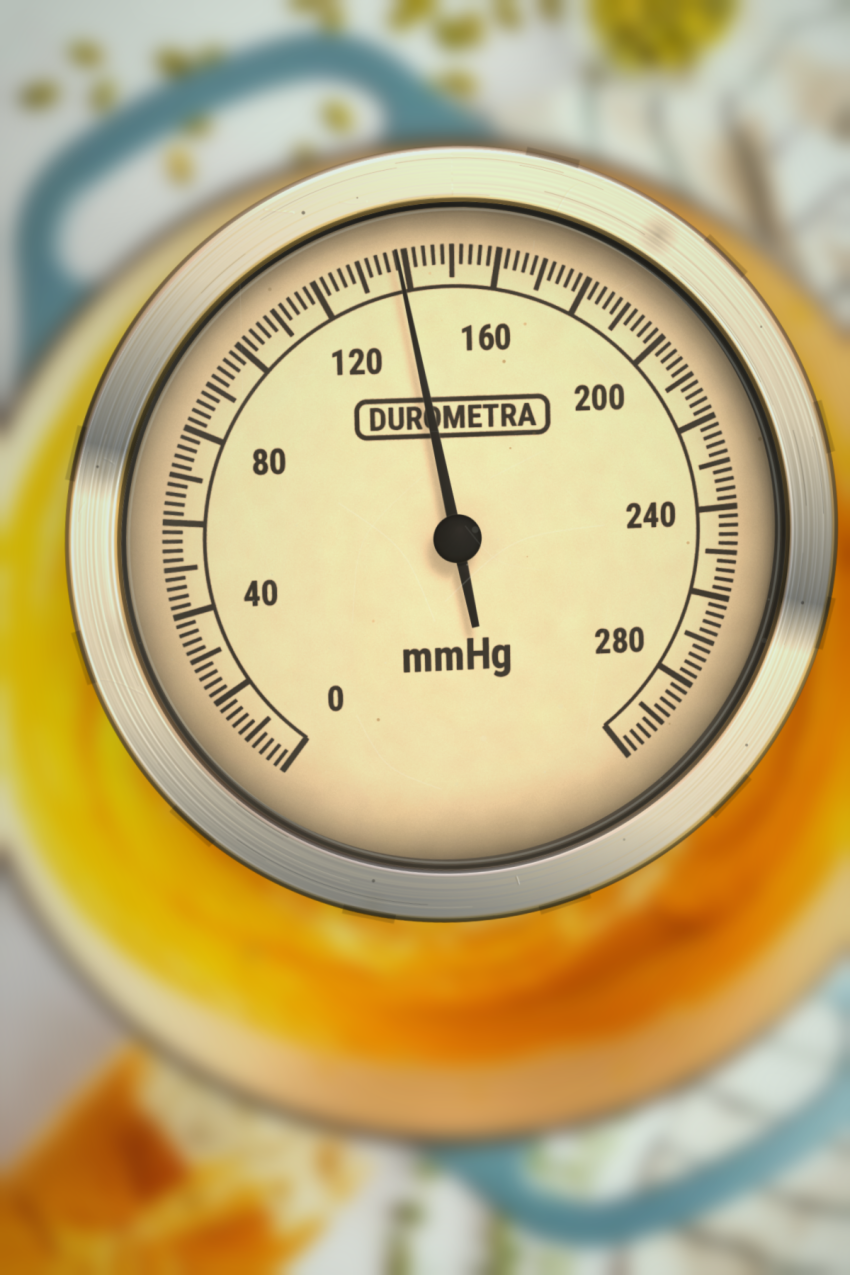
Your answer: 138 mmHg
